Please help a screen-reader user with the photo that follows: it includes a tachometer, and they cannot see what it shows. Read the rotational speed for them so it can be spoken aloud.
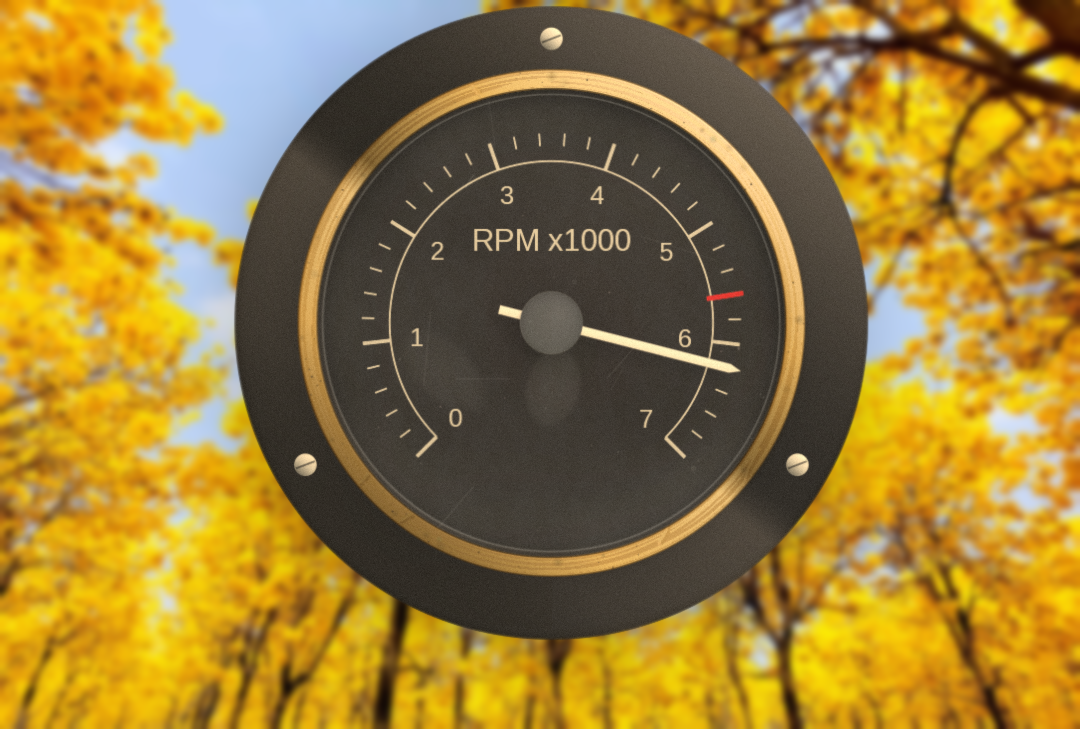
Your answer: 6200 rpm
